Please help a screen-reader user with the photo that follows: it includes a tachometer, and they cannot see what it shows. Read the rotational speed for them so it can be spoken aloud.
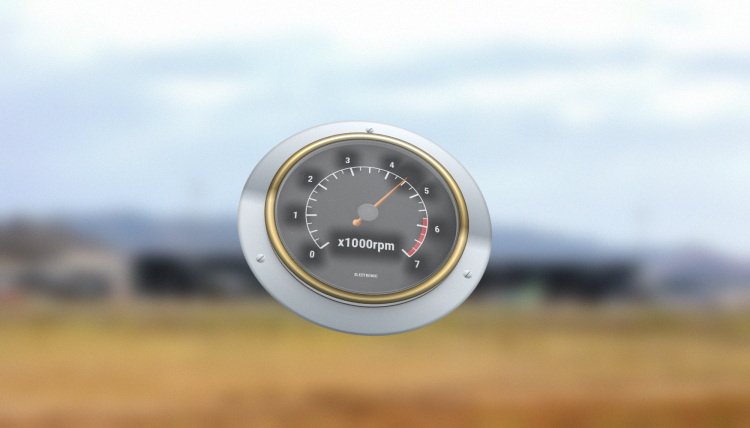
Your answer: 4500 rpm
